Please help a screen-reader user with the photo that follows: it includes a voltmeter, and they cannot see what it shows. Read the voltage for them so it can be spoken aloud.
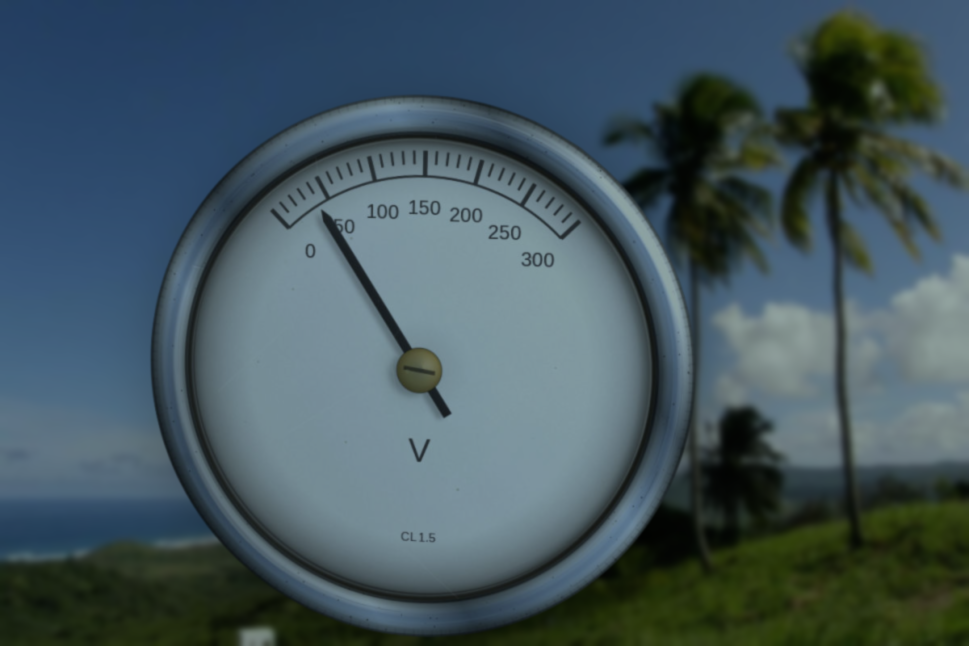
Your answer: 40 V
